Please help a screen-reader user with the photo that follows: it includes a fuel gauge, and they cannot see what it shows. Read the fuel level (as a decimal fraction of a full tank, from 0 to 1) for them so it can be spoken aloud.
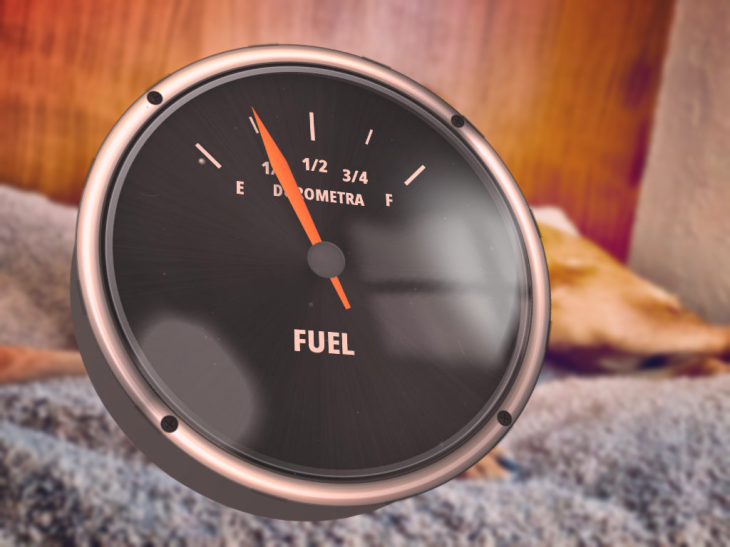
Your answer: 0.25
